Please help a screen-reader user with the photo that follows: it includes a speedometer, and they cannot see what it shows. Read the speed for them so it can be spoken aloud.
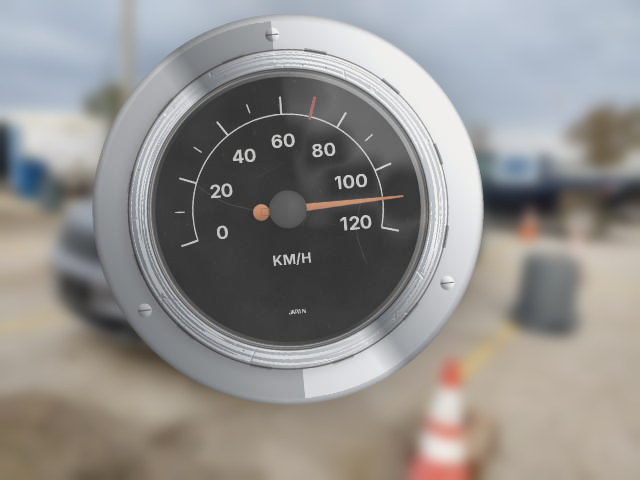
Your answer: 110 km/h
